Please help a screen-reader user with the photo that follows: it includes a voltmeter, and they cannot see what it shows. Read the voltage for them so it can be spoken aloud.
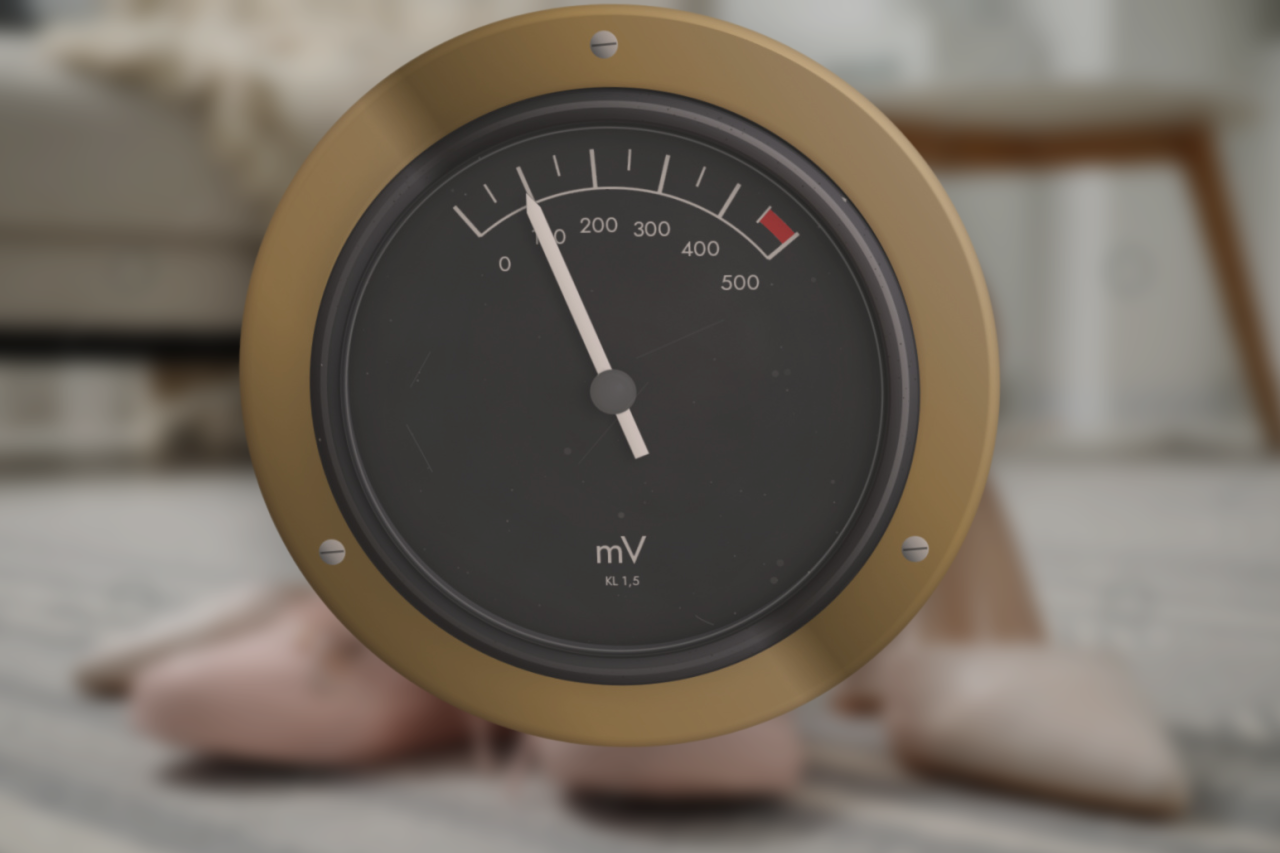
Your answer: 100 mV
